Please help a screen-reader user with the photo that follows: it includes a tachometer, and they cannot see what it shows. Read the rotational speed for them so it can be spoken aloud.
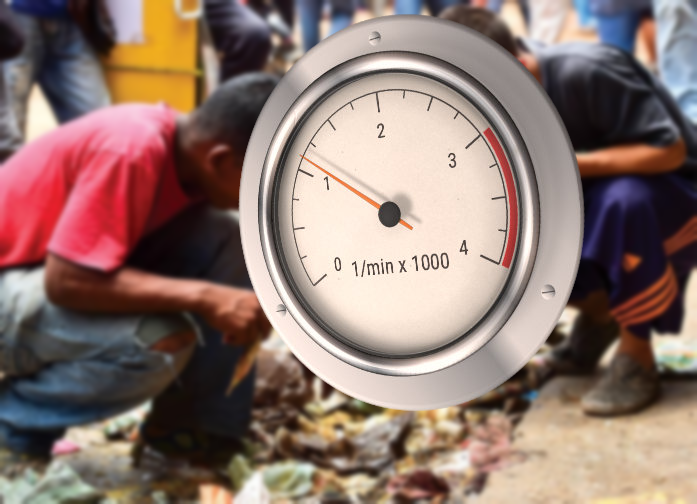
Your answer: 1125 rpm
